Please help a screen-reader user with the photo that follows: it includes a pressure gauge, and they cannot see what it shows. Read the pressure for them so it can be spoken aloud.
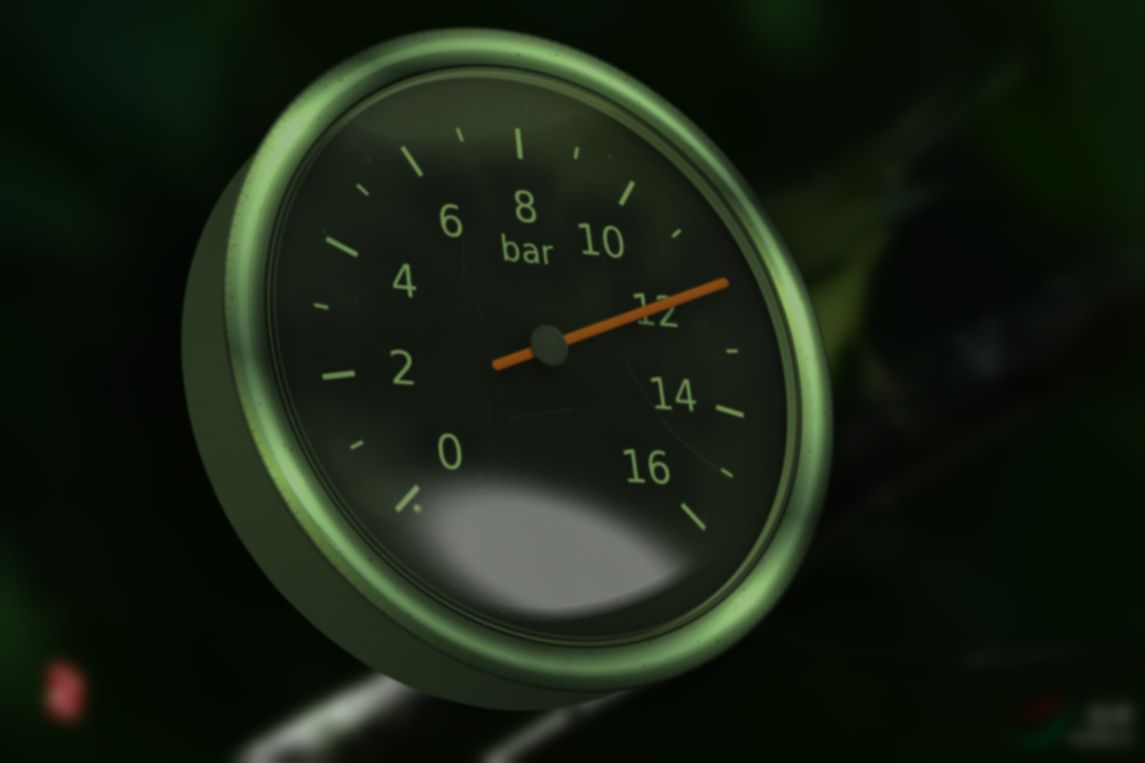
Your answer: 12 bar
